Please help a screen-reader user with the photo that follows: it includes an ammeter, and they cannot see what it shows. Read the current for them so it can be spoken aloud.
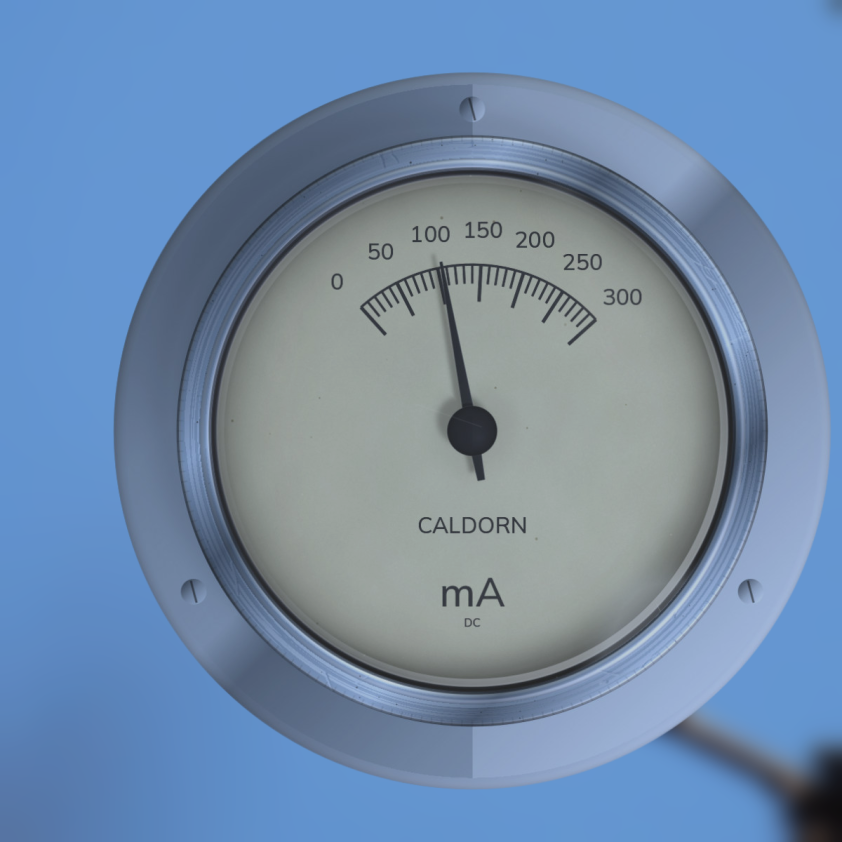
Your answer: 105 mA
